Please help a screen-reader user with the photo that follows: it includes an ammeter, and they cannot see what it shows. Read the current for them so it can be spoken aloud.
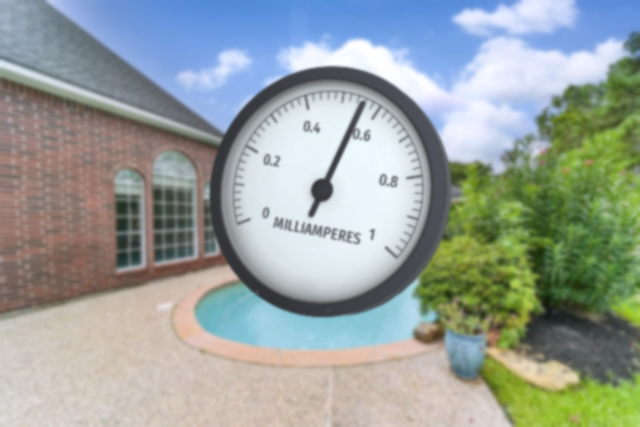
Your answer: 0.56 mA
